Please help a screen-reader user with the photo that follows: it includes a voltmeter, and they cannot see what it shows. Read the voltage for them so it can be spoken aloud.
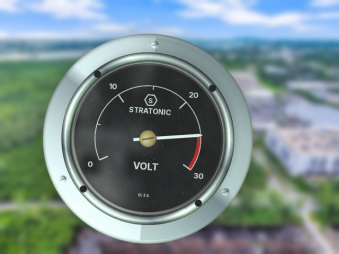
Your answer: 25 V
